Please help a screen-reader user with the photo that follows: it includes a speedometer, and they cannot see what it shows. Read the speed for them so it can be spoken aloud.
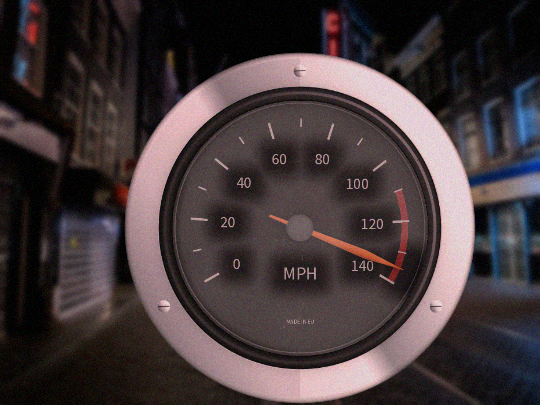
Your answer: 135 mph
